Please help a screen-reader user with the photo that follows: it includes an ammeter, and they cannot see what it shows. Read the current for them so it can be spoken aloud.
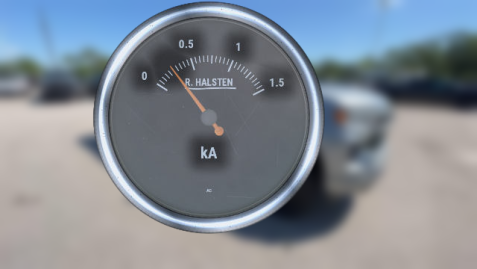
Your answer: 0.25 kA
